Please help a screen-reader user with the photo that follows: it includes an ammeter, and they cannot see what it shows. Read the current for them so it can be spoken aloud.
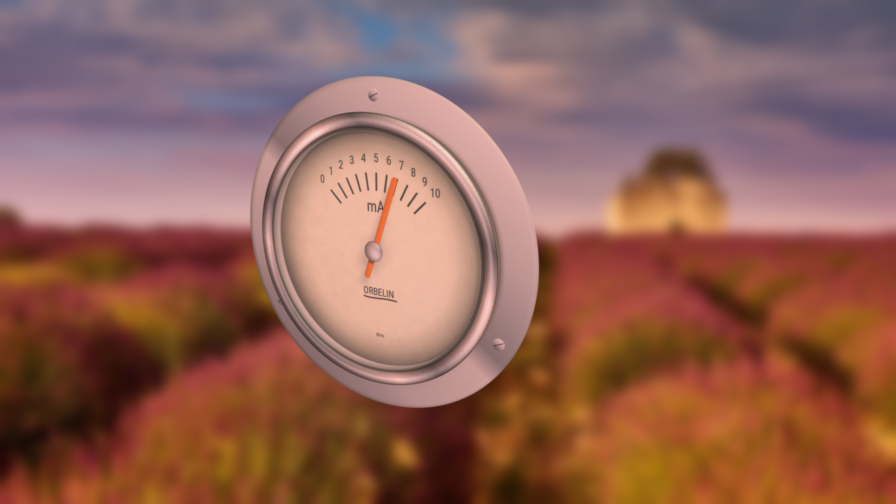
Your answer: 7 mA
